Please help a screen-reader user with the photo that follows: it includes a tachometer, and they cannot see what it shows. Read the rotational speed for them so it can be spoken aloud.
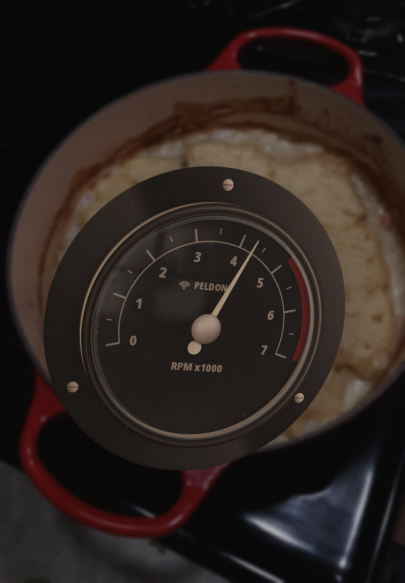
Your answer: 4250 rpm
